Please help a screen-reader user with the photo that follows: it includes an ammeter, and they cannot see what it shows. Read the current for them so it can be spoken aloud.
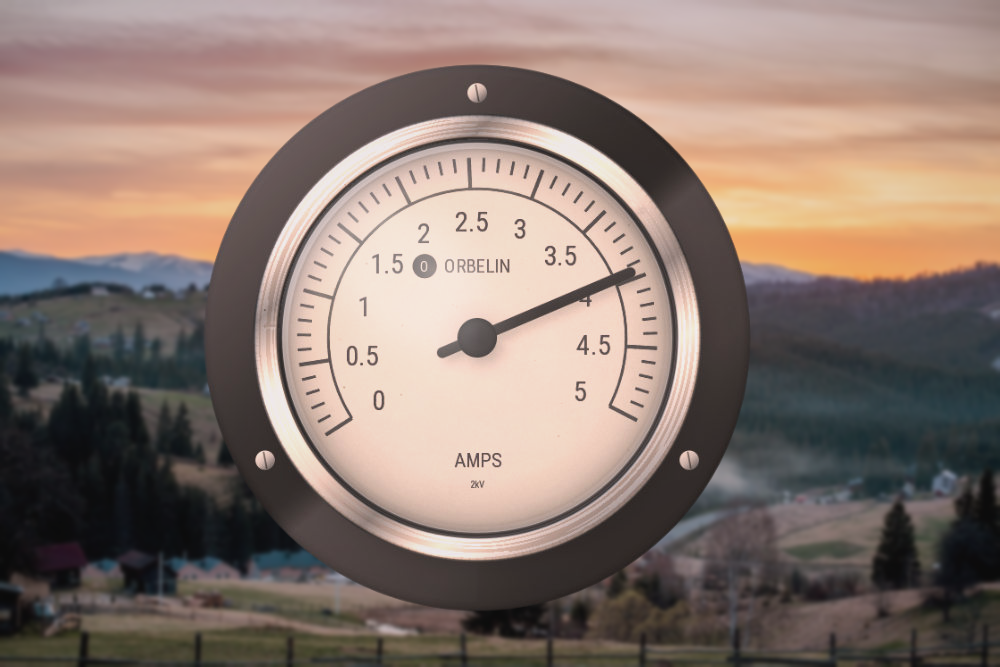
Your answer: 3.95 A
